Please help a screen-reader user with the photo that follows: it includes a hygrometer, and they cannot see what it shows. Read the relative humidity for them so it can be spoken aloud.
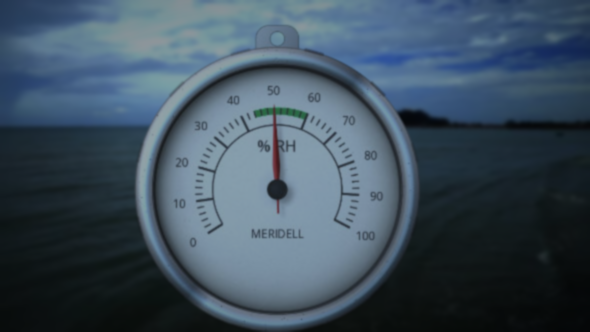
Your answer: 50 %
